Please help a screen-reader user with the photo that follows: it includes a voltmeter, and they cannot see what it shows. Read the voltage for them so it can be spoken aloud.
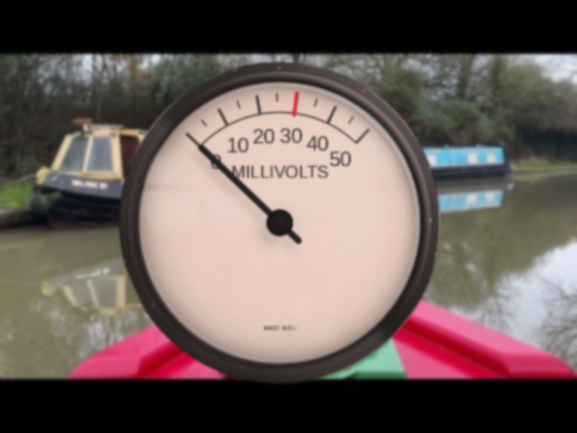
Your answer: 0 mV
